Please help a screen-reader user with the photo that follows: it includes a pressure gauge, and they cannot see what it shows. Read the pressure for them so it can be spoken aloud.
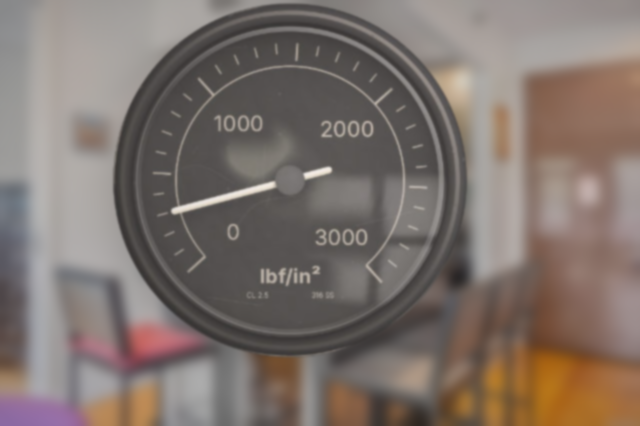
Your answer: 300 psi
